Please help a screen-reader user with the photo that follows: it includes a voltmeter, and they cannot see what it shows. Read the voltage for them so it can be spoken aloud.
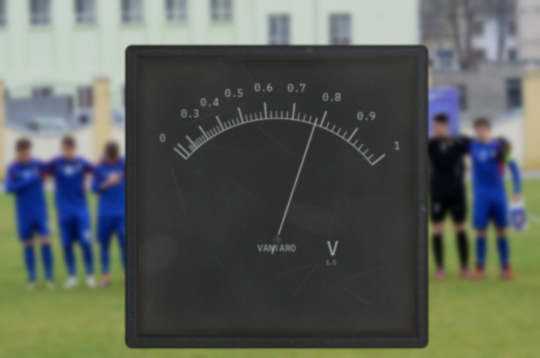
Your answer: 0.78 V
